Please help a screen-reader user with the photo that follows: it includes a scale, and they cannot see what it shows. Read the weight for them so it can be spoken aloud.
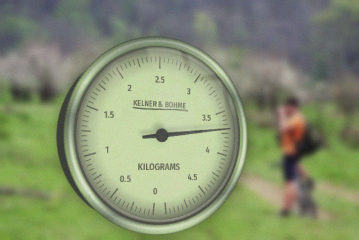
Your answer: 3.7 kg
